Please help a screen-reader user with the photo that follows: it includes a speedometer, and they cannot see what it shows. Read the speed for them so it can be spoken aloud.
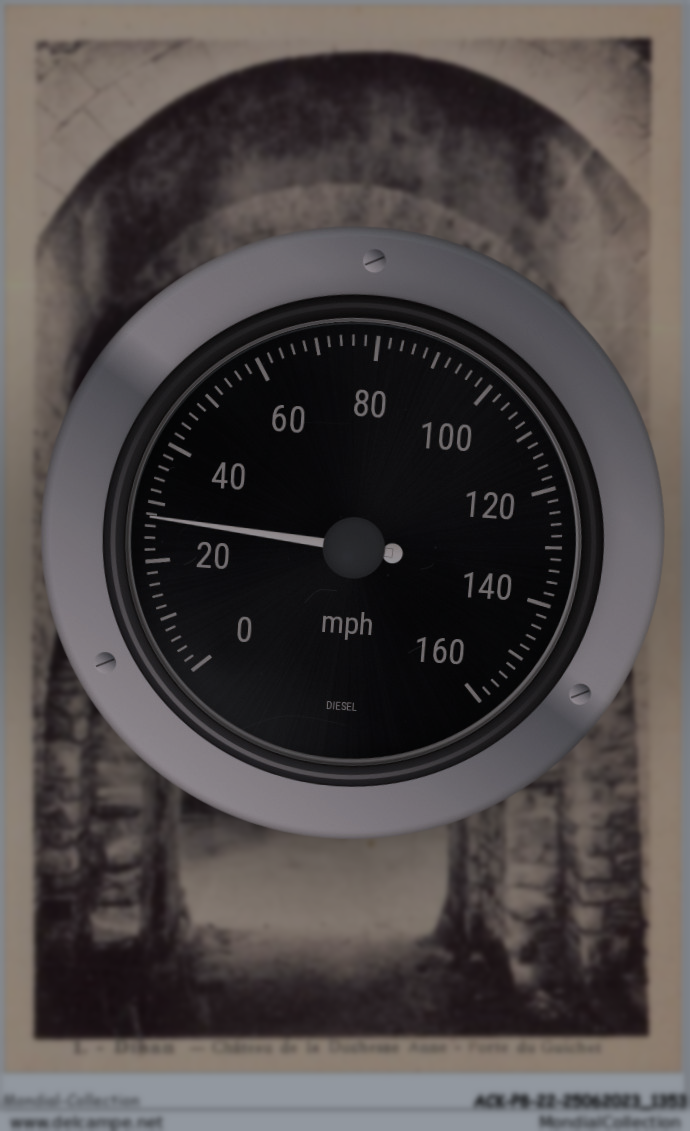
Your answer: 28 mph
